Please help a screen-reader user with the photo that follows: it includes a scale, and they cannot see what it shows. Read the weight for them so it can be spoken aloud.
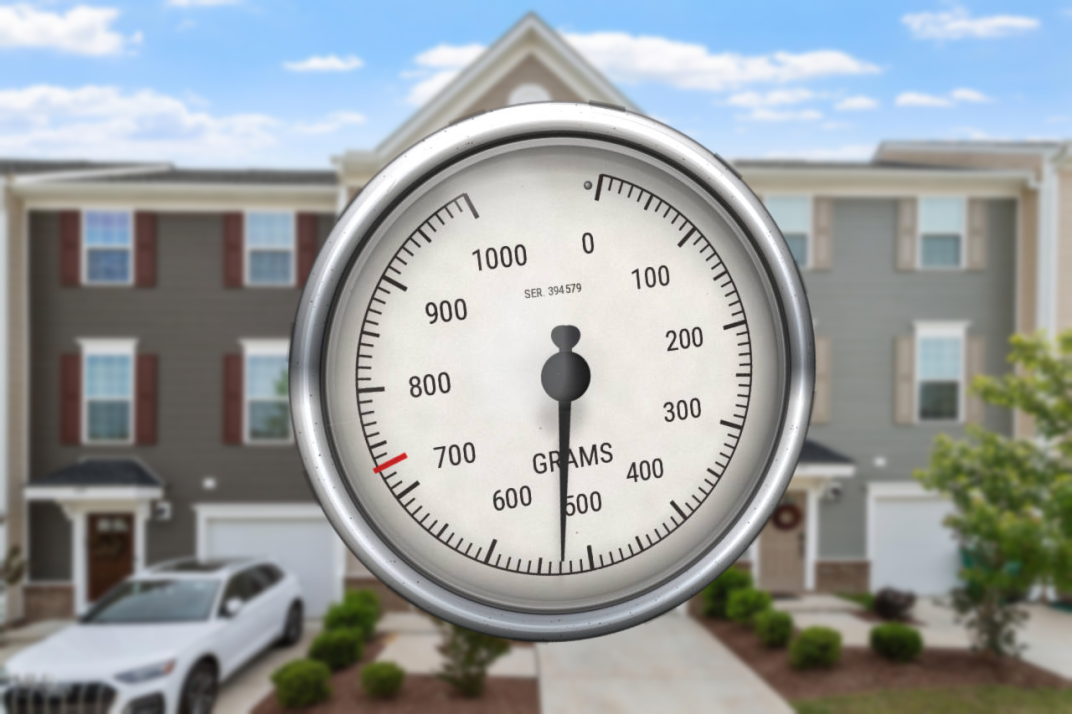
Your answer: 530 g
